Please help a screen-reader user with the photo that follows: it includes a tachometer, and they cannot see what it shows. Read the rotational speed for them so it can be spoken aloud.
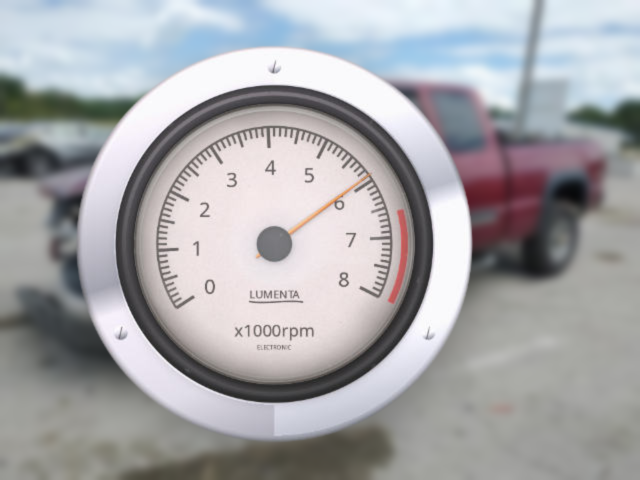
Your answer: 5900 rpm
